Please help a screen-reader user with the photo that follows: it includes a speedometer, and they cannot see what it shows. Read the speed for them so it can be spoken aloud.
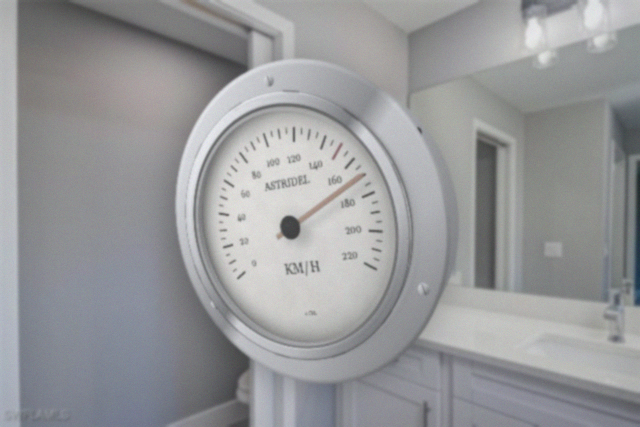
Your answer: 170 km/h
